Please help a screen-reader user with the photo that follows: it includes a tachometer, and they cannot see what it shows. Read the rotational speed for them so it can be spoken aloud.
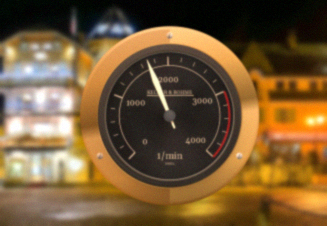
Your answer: 1700 rpm
